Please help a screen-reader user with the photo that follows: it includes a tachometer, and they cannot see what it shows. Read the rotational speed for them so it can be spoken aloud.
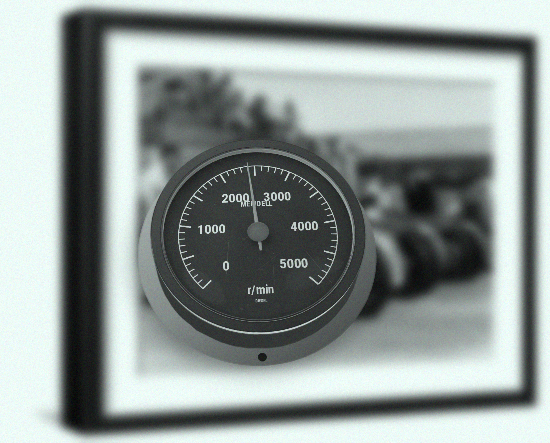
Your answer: 2400 rpm
